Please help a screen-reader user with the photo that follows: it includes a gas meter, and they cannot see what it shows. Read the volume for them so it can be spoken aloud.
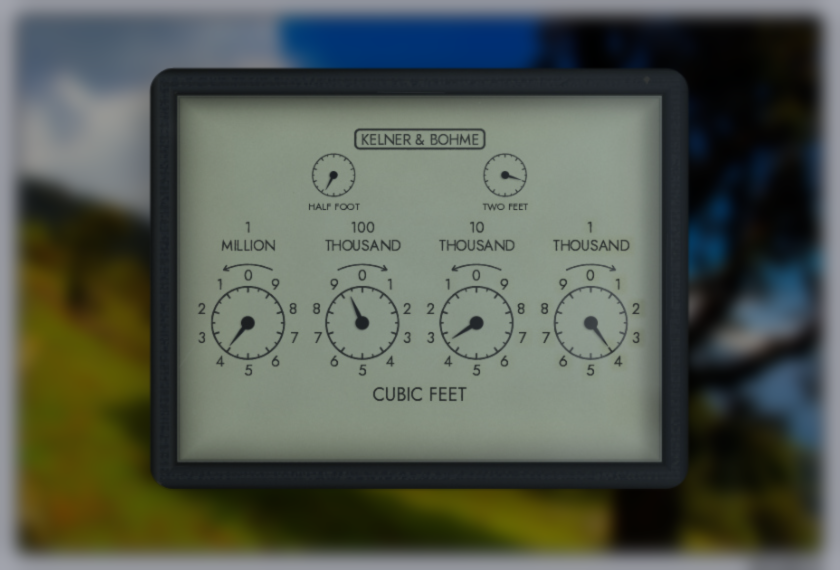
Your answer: 393400 ft³
